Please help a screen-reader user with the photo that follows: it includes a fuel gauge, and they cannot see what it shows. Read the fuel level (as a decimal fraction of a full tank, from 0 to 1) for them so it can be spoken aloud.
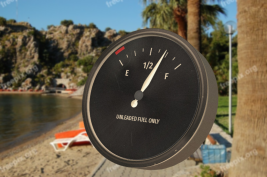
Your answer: 0.75
